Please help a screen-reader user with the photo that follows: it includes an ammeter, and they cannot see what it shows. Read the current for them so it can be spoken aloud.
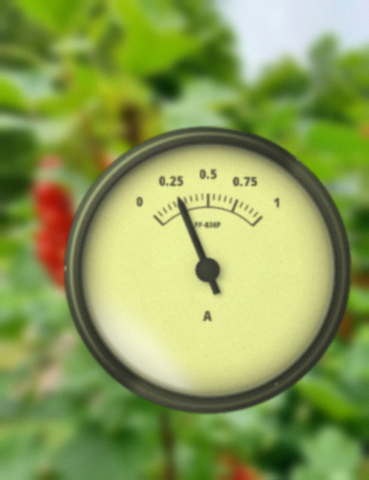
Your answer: 0.25 A
